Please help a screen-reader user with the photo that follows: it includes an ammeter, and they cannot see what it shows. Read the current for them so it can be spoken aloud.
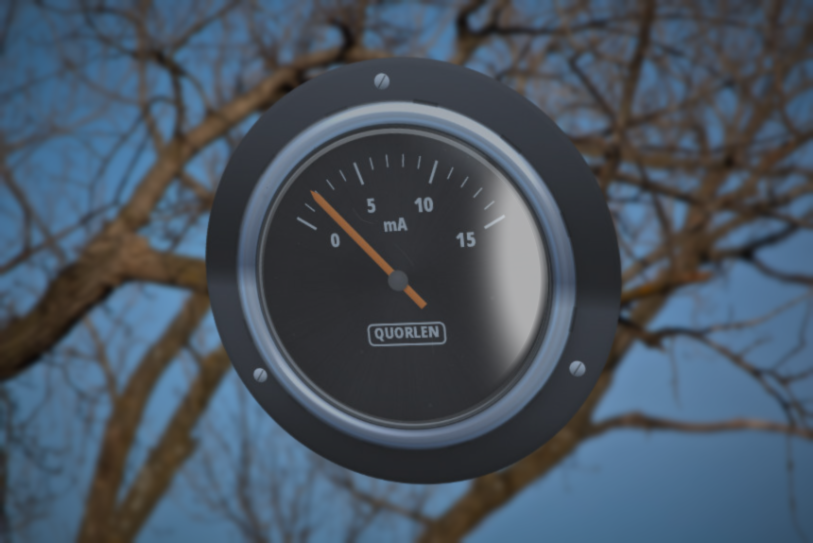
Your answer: 2 mA
